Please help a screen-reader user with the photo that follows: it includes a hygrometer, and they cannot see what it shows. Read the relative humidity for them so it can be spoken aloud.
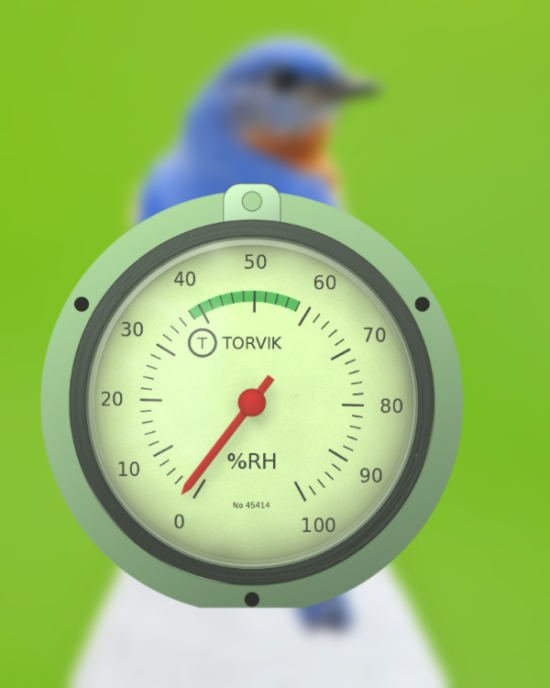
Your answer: 2 %
